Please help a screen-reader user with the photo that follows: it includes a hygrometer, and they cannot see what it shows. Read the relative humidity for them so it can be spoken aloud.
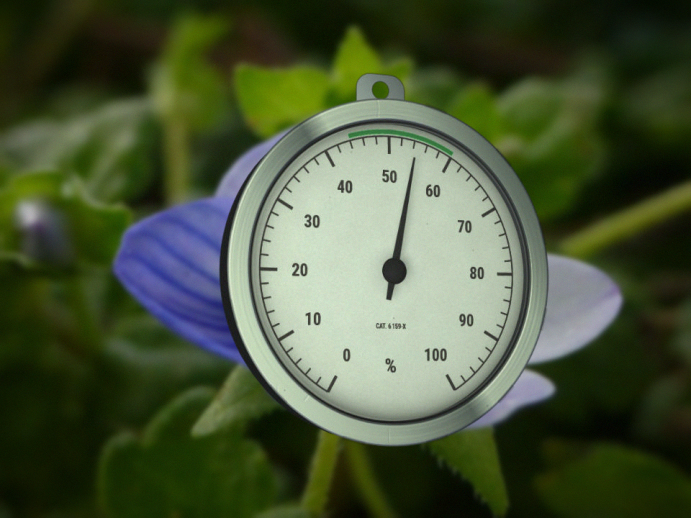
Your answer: 54 %
